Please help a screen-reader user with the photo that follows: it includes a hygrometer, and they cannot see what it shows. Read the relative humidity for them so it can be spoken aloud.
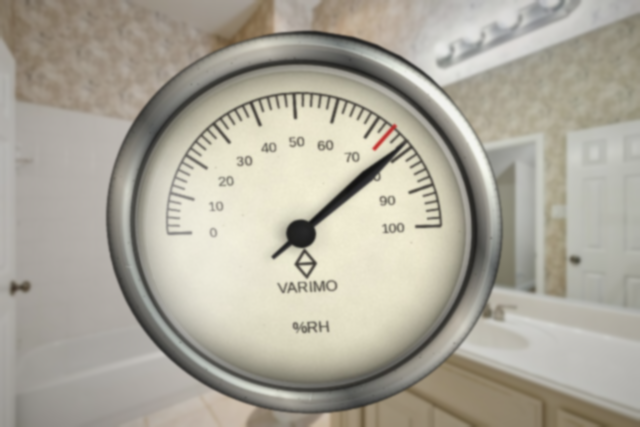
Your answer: 78 %
